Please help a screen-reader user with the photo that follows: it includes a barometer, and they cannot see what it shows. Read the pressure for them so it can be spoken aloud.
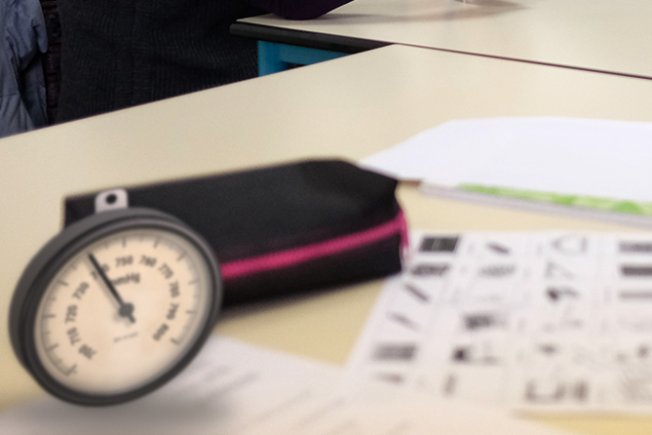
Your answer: 740 mmHg
